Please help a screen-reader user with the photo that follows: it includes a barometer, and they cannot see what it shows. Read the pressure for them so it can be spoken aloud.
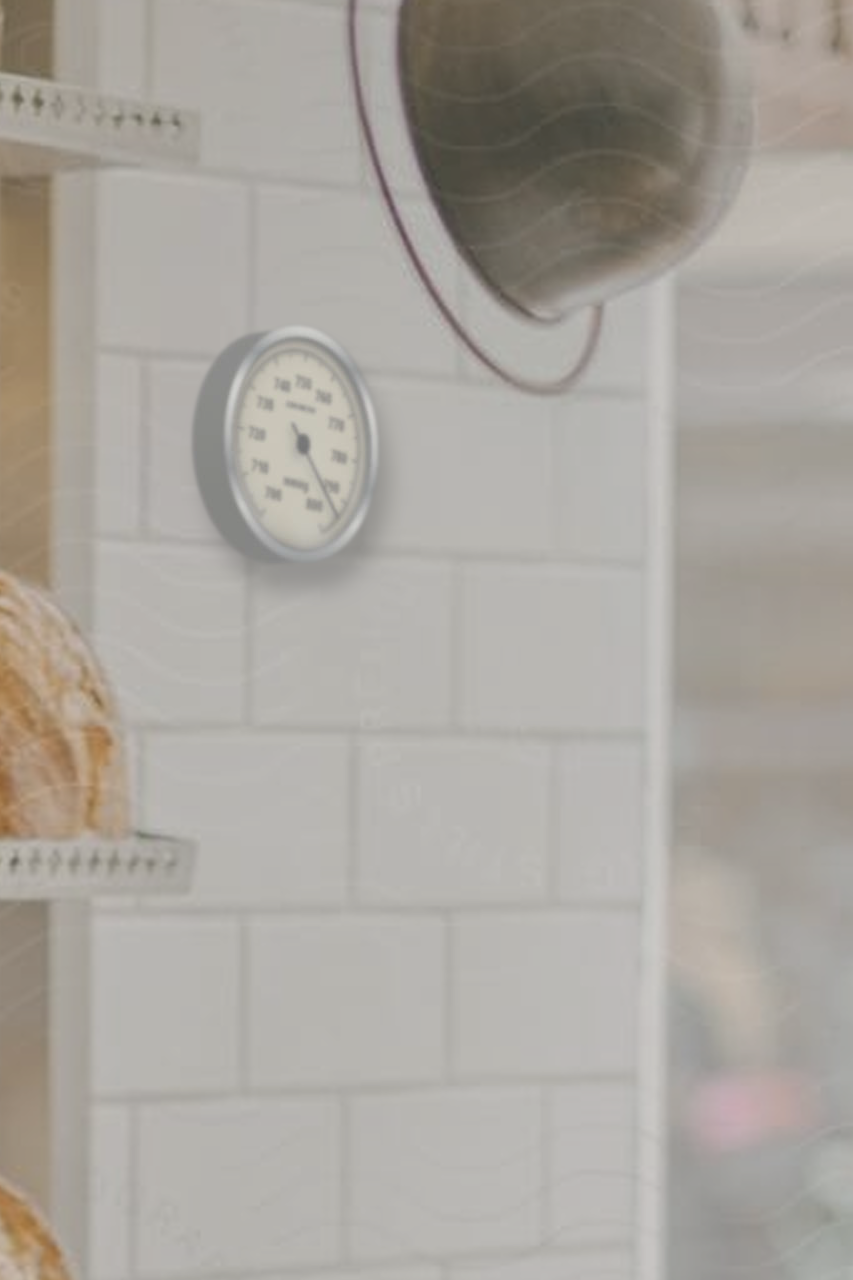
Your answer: 795 mmHg
